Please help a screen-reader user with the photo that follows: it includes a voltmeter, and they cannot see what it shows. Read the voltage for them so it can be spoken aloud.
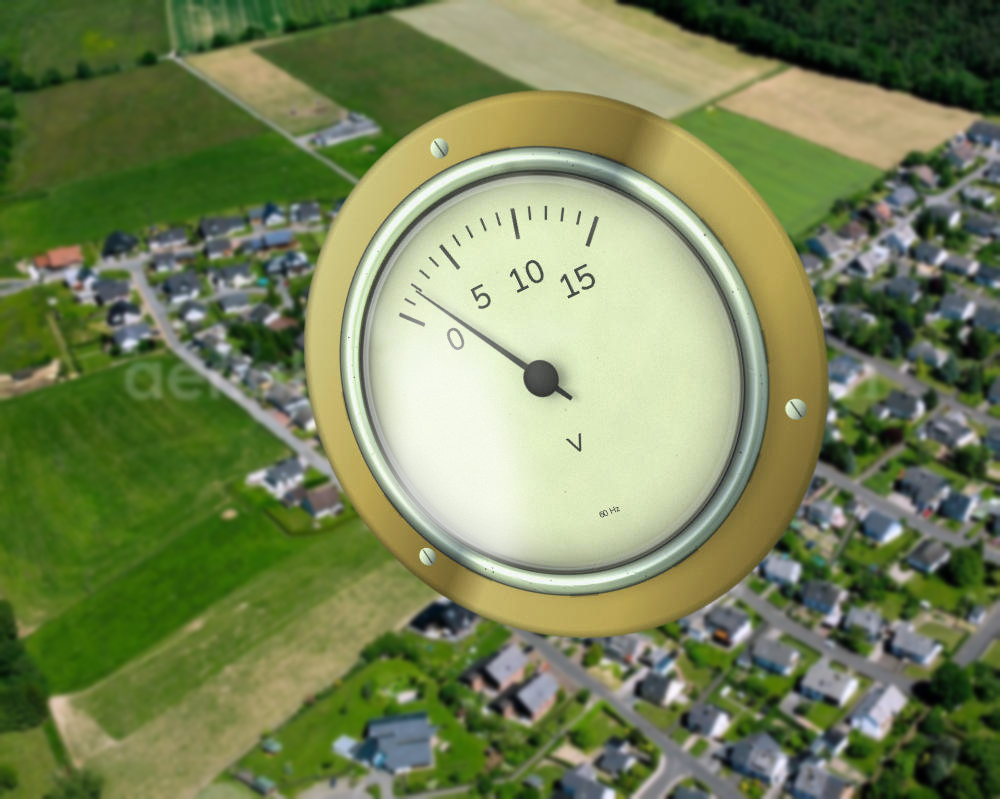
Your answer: 2 V
